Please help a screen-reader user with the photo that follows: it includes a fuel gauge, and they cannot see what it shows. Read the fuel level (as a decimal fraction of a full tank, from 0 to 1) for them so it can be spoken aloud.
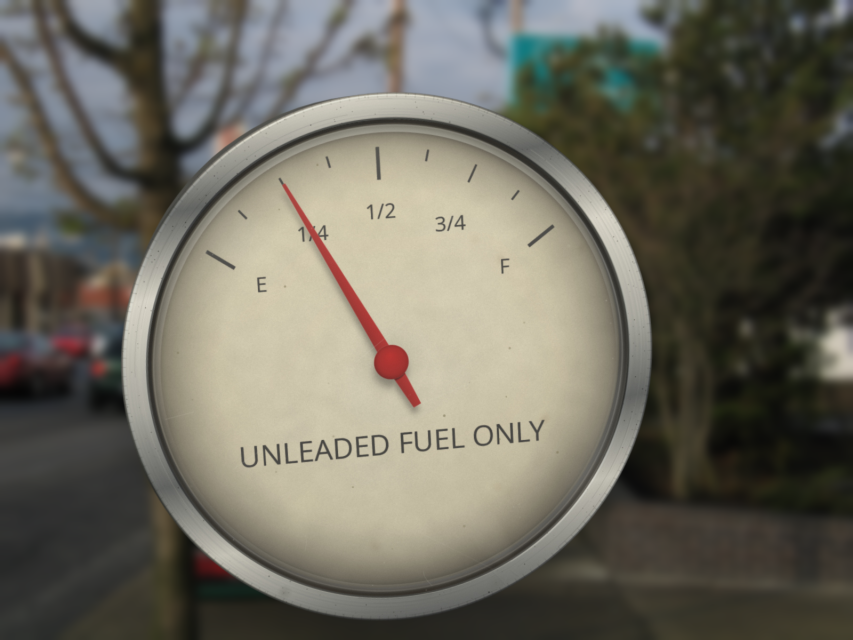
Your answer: 0.25
